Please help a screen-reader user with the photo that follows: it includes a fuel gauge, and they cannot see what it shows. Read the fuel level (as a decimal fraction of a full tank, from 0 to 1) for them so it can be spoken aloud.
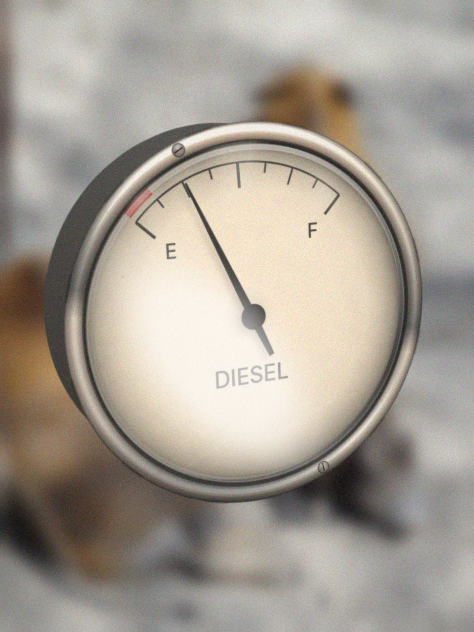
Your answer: 0.25
